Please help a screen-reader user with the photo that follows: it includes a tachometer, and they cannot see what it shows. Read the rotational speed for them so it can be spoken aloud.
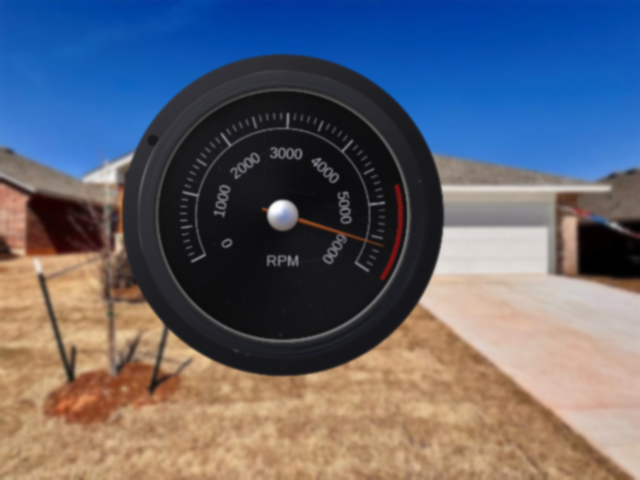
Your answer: 5600 rpm
